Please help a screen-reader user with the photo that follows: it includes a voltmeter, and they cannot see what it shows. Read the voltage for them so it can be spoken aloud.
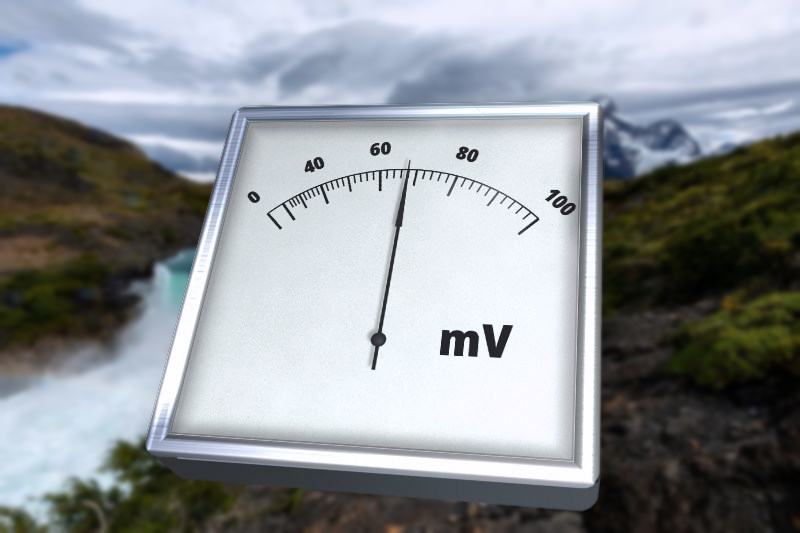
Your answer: 68 mV
